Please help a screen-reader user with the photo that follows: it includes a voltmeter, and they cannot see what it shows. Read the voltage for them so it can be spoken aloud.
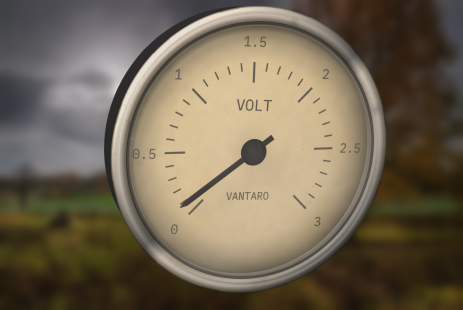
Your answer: 0.1 V
